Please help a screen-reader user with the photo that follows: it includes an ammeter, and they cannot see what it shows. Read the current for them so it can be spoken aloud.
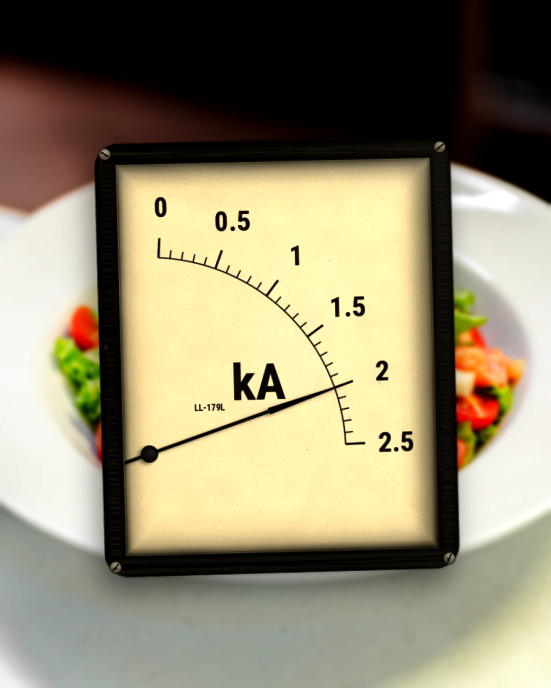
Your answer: 2 kA
